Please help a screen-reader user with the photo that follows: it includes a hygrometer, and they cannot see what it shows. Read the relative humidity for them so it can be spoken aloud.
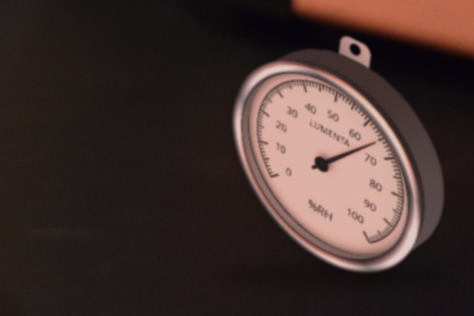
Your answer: 65 %
